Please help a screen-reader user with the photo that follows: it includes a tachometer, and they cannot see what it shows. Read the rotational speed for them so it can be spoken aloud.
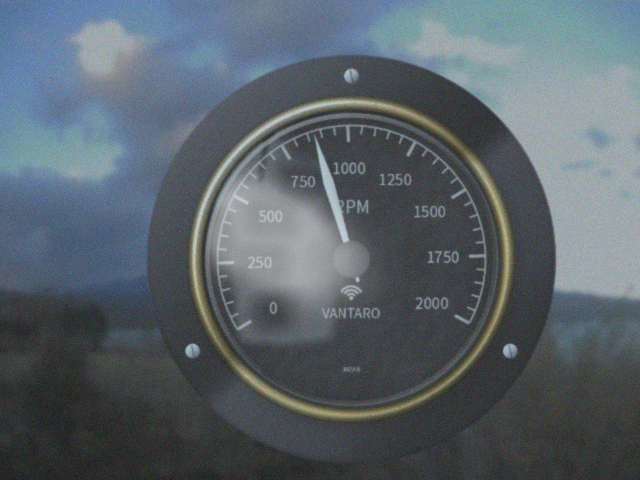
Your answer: 875 rpm
